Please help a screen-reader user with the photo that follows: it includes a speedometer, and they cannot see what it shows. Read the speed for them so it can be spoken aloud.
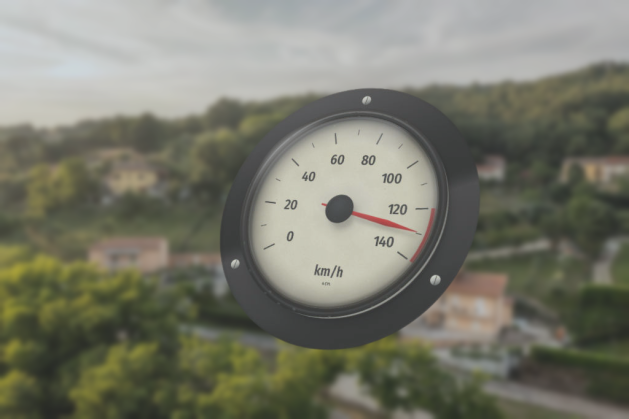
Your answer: 130 km/h
